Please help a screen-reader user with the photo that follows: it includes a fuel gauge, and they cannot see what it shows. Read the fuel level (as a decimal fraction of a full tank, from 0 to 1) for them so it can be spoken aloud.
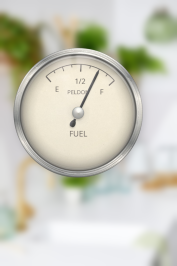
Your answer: 0.75
